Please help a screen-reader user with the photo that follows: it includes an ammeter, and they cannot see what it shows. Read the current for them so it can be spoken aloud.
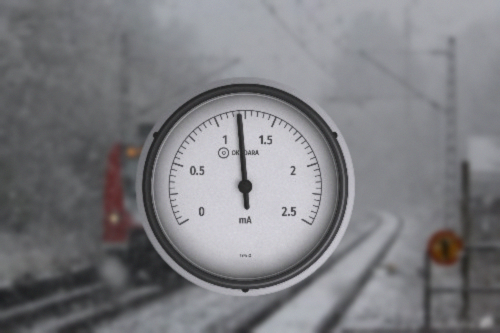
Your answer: 1.2 mA
